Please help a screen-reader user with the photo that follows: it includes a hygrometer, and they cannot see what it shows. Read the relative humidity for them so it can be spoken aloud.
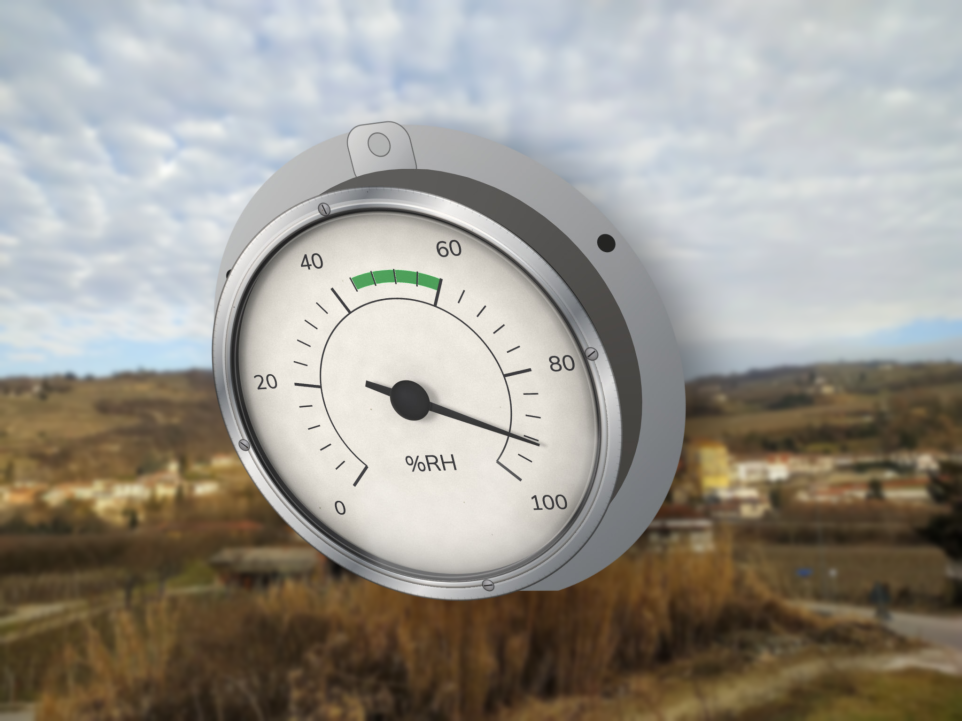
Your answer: 92 %
